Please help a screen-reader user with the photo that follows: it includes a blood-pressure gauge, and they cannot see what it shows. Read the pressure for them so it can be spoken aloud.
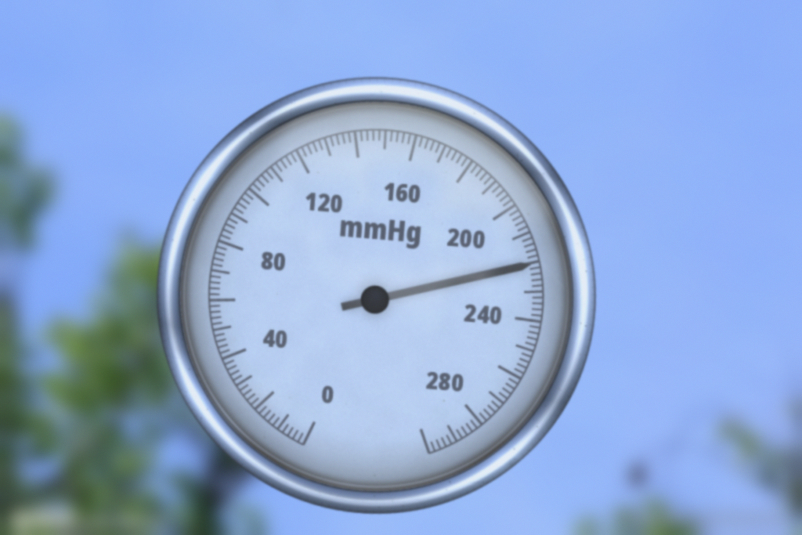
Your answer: 220 mmHg
